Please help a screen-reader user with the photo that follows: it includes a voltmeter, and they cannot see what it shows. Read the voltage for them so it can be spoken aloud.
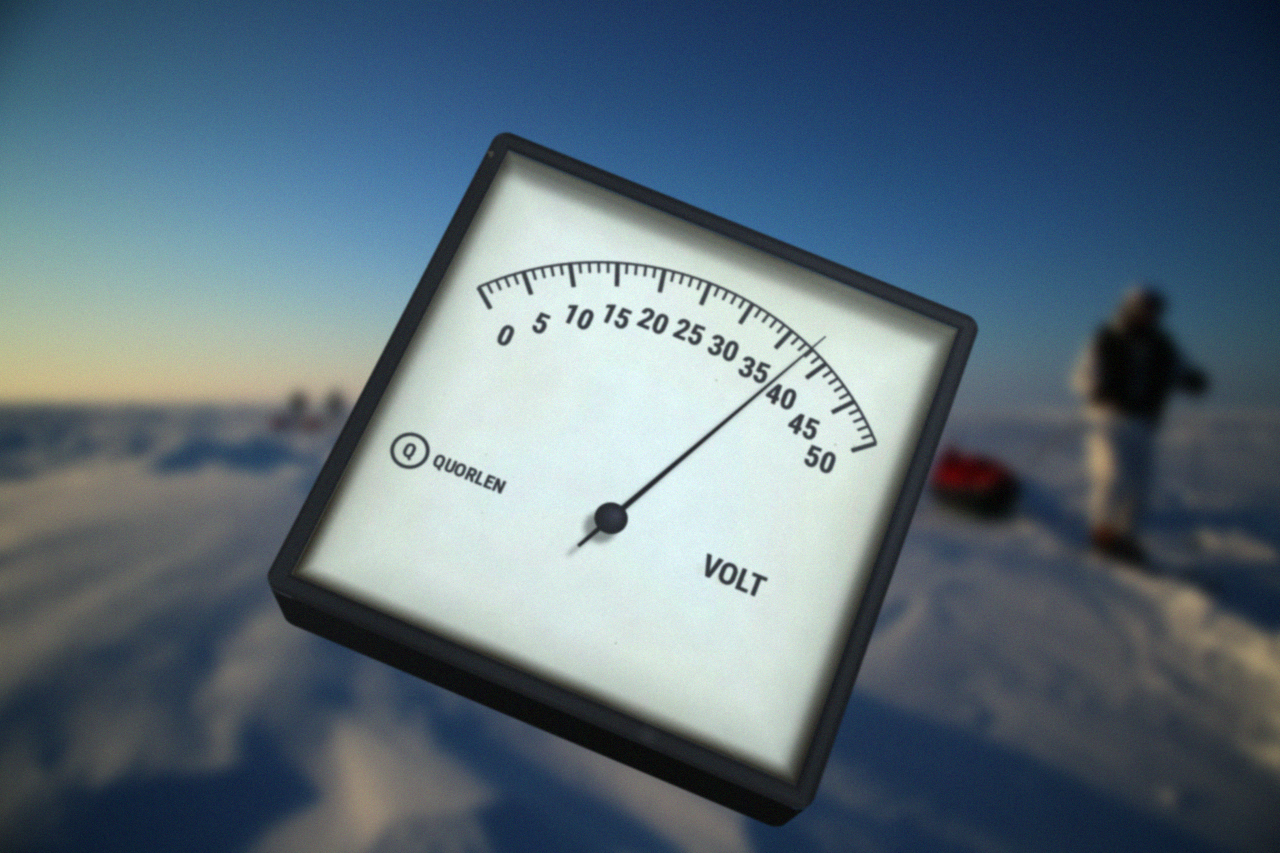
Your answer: 38 V
